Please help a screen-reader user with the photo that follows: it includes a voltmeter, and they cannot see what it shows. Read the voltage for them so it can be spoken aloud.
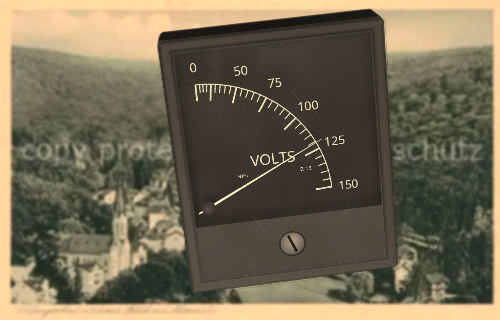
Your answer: 120 V
